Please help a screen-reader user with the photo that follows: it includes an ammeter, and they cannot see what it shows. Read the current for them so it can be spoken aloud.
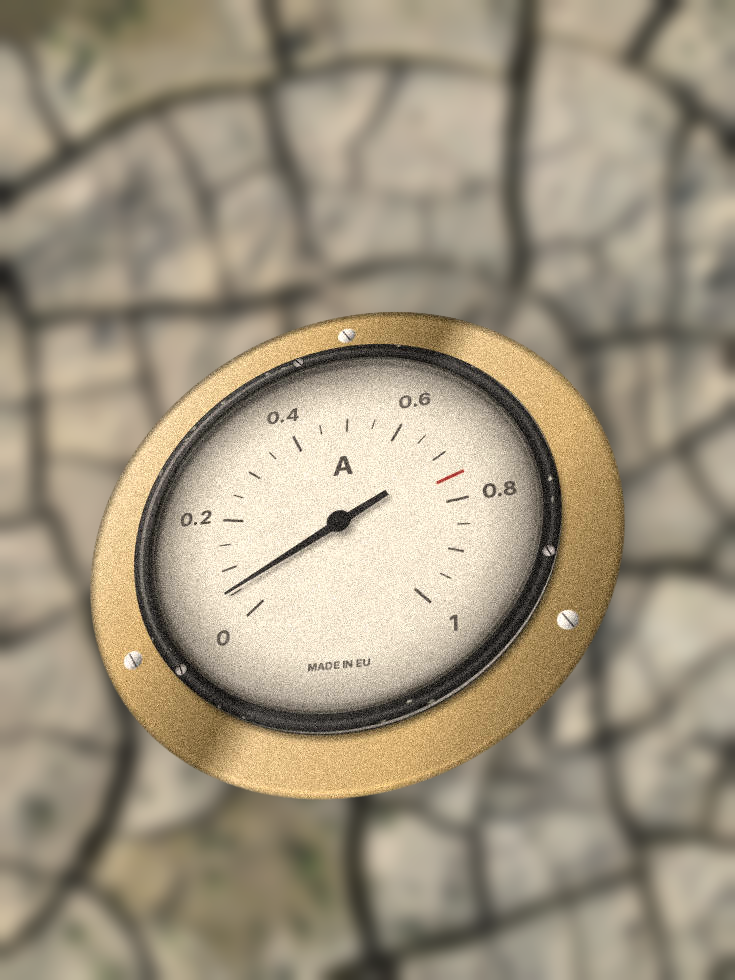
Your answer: 0.05 A
